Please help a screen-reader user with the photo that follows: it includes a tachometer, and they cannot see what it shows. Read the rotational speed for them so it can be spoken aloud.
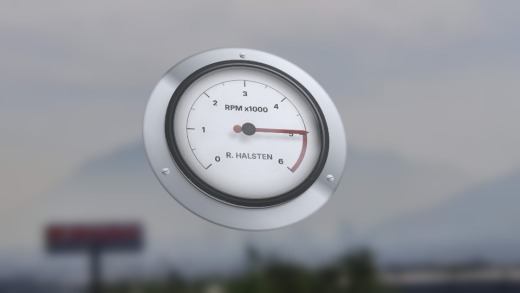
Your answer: 5000 rpm
